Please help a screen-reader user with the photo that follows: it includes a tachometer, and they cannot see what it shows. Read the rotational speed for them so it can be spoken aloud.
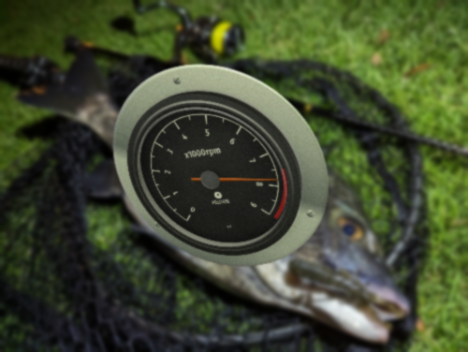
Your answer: 7750 rpm
